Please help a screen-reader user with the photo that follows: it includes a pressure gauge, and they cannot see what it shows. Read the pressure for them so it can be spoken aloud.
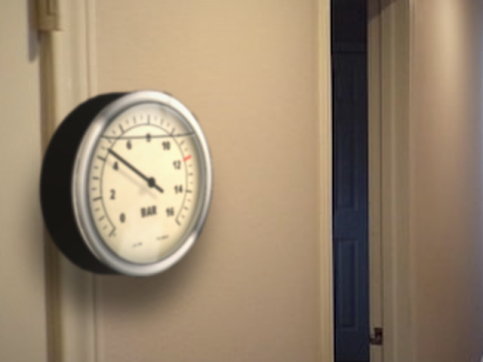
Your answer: 4.5 bar
